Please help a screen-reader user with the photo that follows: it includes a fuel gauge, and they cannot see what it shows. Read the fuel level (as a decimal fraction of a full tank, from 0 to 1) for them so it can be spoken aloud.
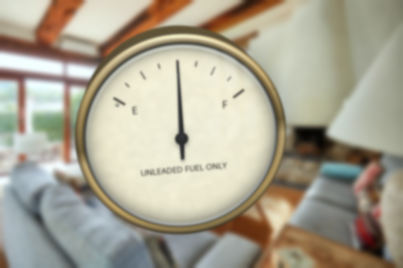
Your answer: 0.5
